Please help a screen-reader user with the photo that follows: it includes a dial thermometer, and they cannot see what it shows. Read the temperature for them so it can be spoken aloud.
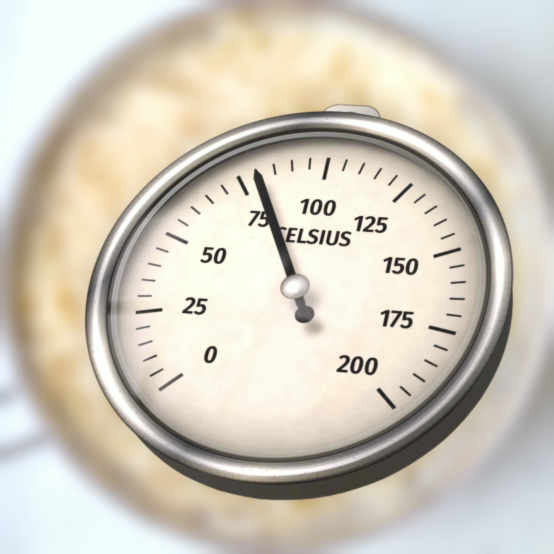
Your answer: 80 °C
